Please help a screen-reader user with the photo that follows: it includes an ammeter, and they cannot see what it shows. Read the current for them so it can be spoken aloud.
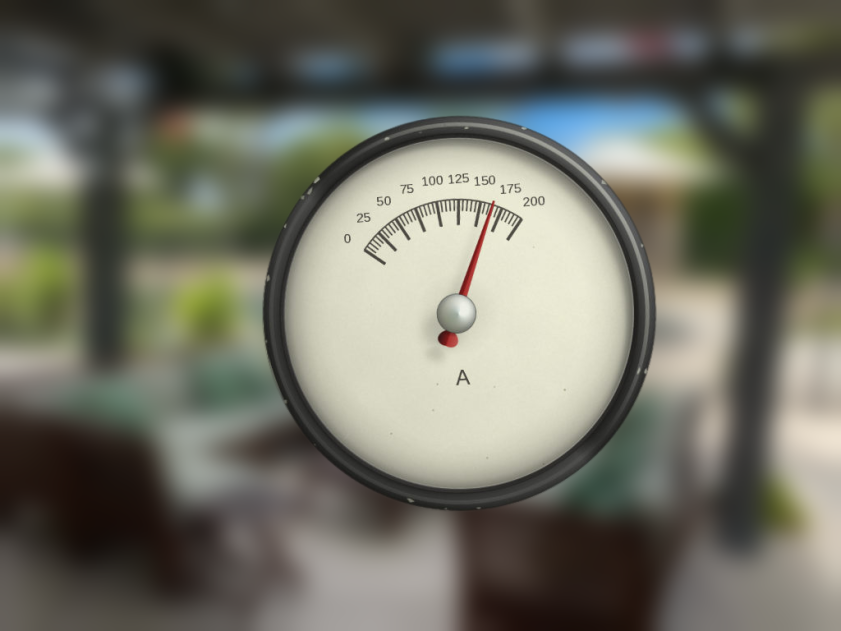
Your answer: 165 A
